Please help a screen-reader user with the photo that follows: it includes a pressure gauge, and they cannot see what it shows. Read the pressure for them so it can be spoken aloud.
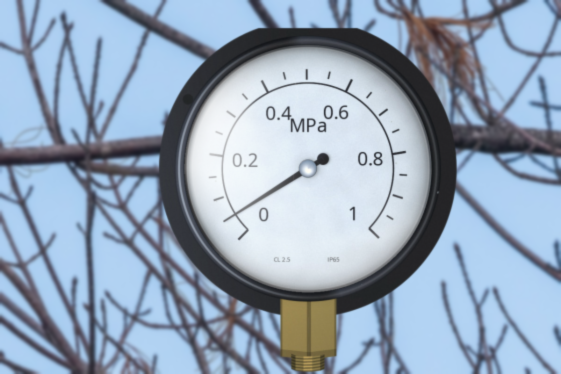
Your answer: 0.05 MPa
